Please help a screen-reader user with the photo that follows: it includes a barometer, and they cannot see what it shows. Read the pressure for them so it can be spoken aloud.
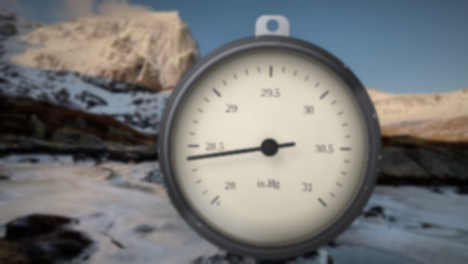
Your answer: 28.4 inHg
